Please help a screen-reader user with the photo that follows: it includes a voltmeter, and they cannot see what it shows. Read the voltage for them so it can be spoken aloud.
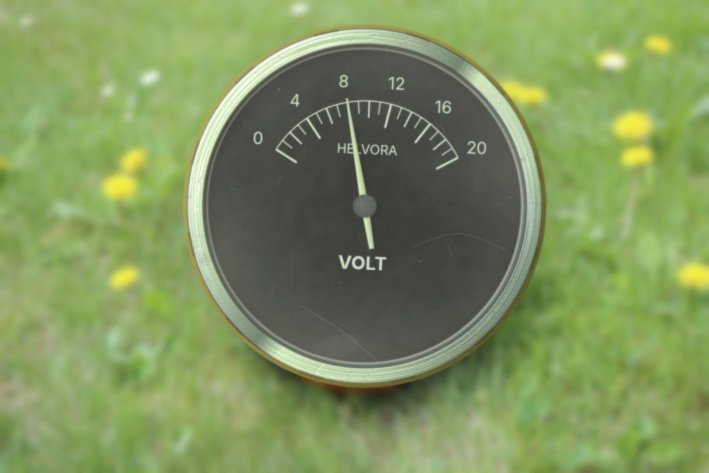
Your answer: 8 V
